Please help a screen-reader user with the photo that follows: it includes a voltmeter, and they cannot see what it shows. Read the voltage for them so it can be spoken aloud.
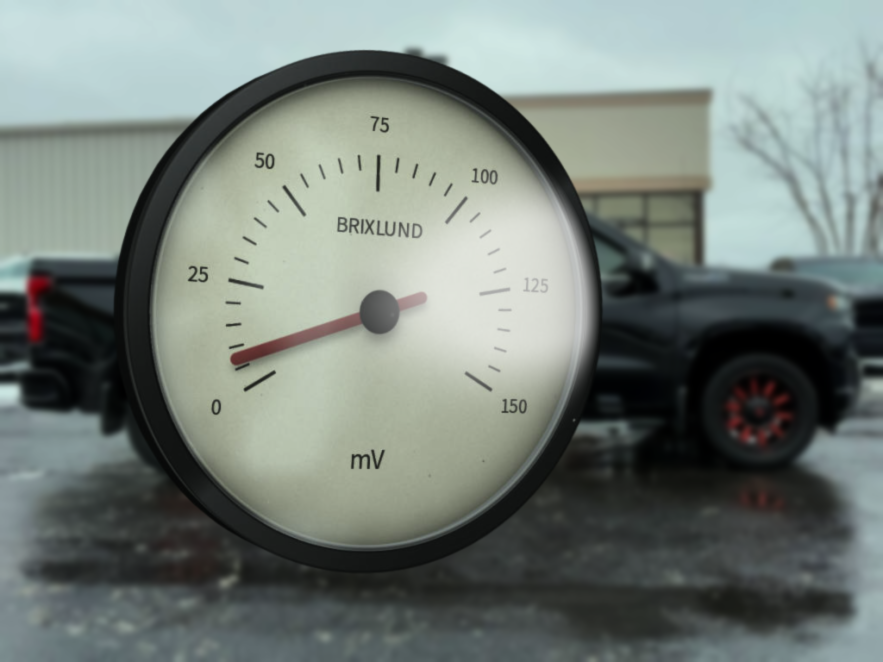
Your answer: 7.5 mV
